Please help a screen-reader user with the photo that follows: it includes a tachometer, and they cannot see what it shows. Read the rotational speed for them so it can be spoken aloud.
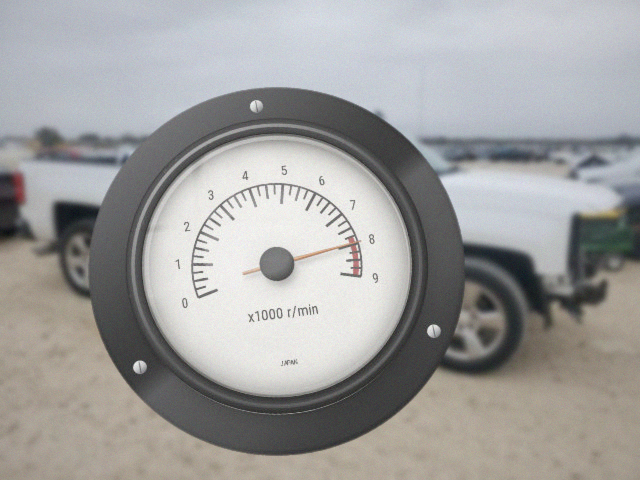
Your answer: 8000 rpm
